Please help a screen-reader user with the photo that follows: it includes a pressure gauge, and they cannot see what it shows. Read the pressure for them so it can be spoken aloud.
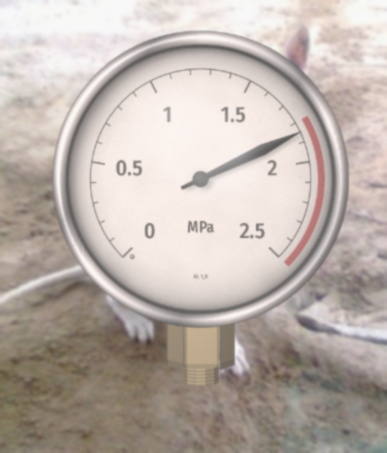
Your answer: 1.85 MPa
